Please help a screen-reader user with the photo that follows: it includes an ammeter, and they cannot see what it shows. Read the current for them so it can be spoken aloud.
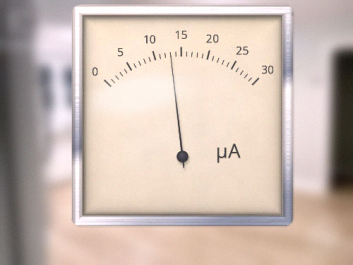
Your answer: 13 µA
